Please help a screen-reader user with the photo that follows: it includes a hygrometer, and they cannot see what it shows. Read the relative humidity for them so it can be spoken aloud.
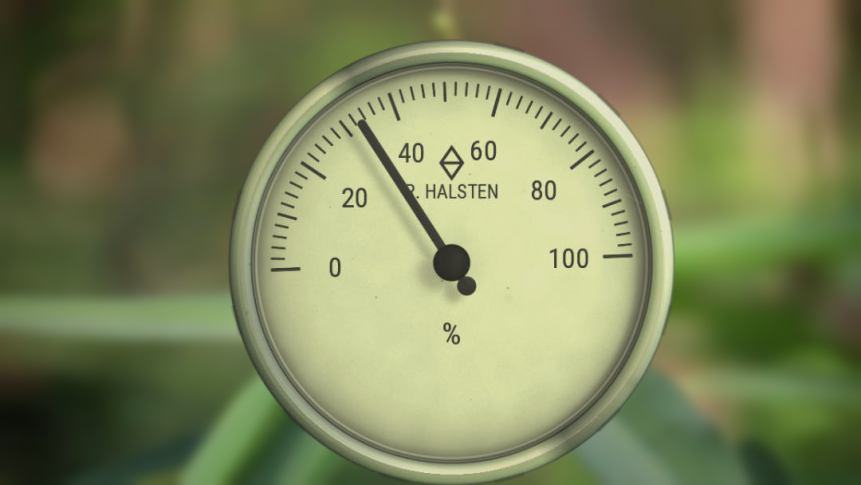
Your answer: 33 %
